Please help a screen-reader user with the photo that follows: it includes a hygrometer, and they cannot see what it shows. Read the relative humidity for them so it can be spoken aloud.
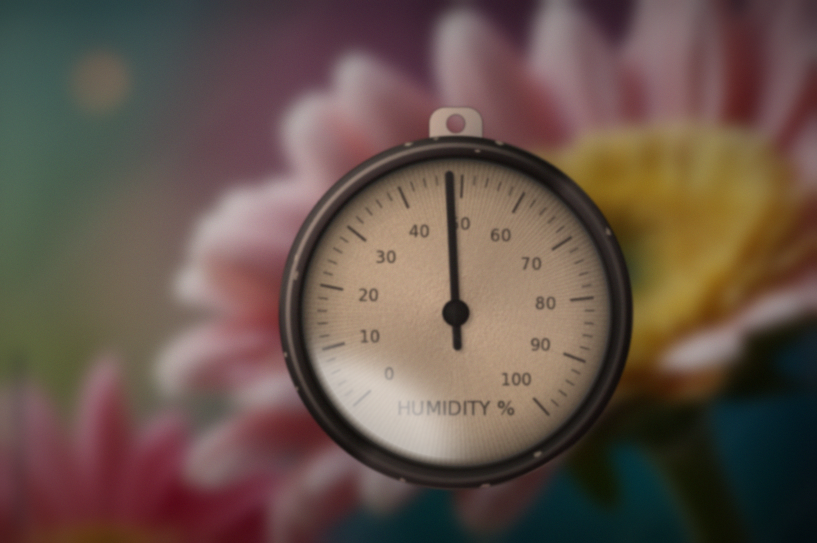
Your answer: 48 %
